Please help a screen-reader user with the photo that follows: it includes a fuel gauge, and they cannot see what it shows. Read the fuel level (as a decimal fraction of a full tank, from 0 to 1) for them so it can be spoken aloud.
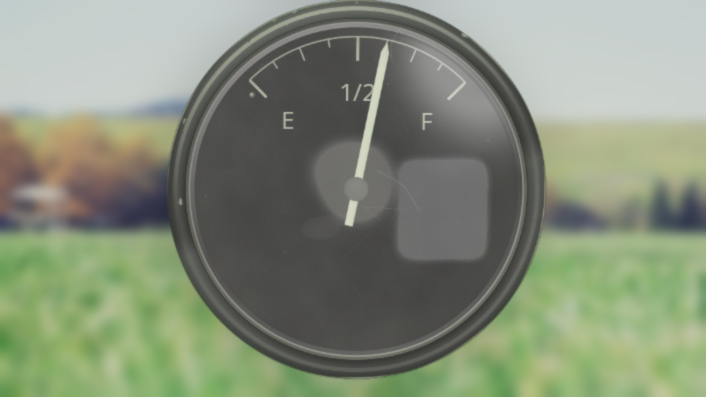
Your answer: 0.625
